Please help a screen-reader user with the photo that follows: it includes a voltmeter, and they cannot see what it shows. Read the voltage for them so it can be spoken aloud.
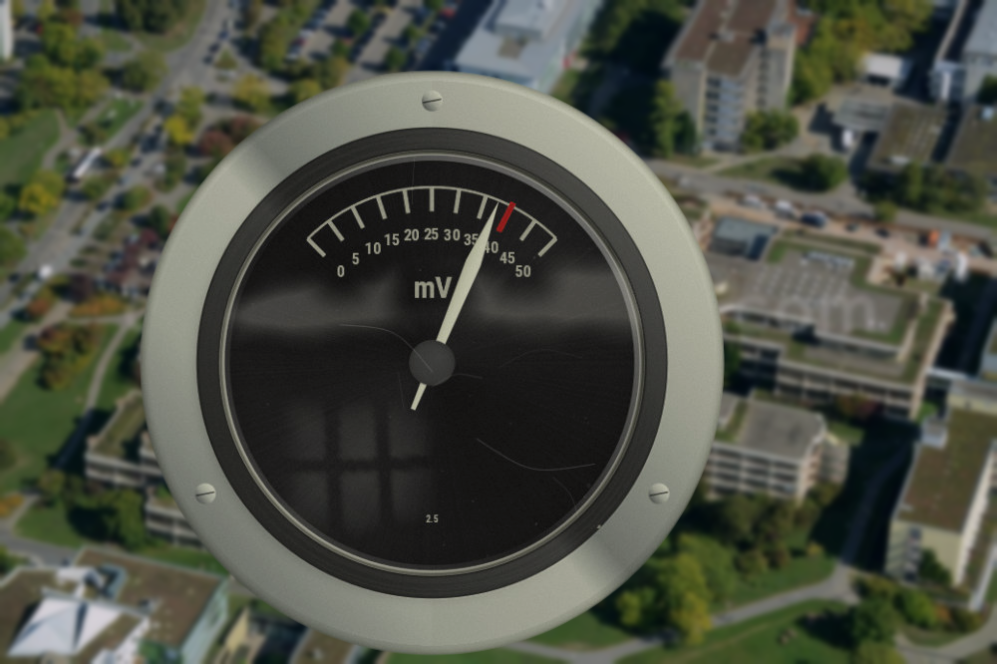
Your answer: 37.5 mV
